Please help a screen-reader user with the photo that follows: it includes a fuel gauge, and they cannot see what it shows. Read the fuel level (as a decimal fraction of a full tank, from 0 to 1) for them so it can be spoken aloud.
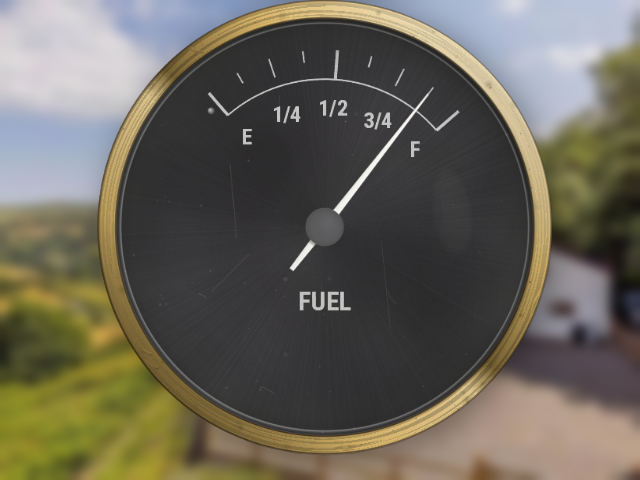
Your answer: 0.875
